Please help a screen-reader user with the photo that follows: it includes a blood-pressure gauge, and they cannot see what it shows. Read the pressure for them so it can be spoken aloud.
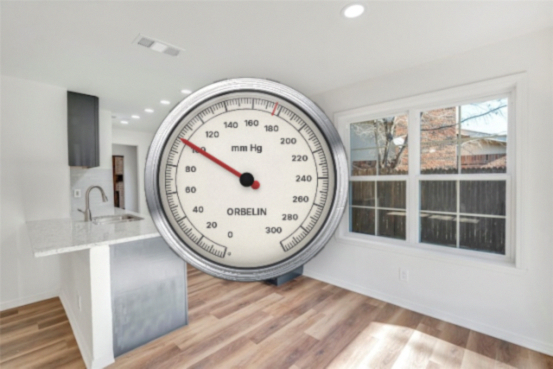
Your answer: 100 mmHg
